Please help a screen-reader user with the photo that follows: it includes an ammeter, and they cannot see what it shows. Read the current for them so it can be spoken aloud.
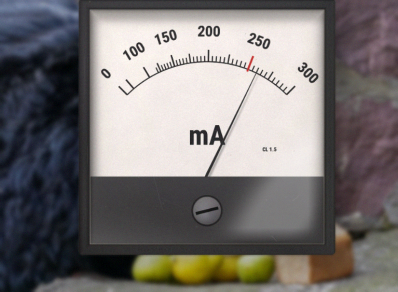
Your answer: 260 mA
